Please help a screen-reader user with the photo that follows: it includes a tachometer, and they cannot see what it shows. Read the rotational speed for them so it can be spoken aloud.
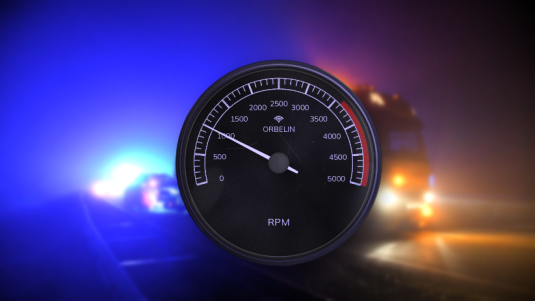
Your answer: 1000 rpm
